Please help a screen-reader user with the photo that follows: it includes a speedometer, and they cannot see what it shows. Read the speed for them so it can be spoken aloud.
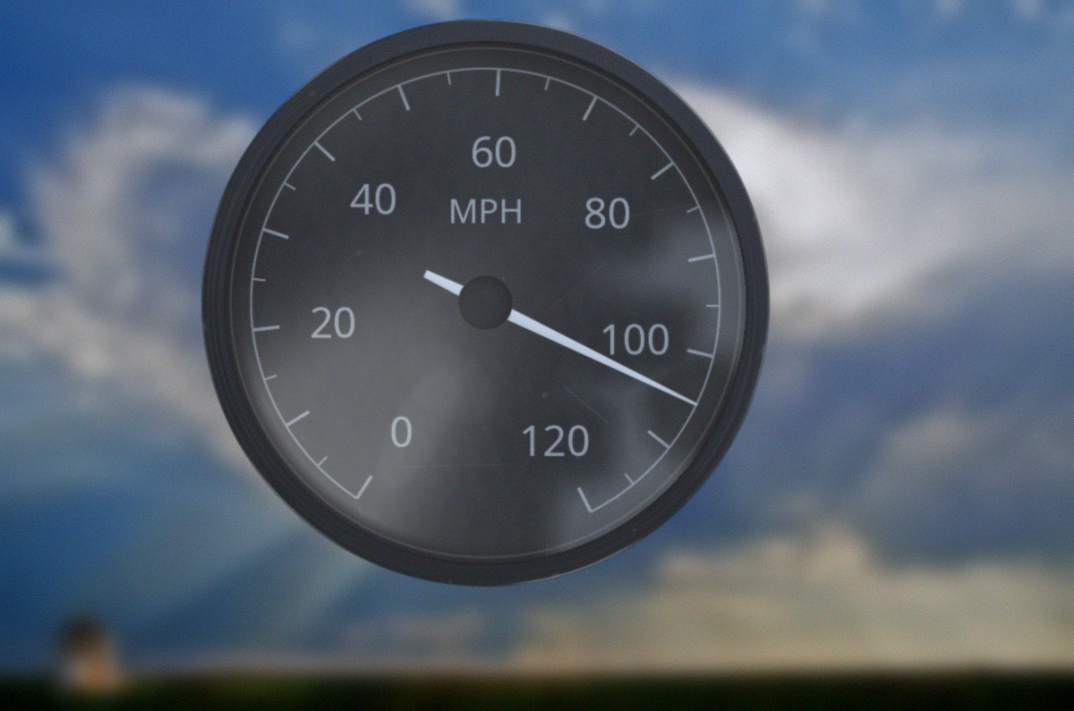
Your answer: 105 mph
